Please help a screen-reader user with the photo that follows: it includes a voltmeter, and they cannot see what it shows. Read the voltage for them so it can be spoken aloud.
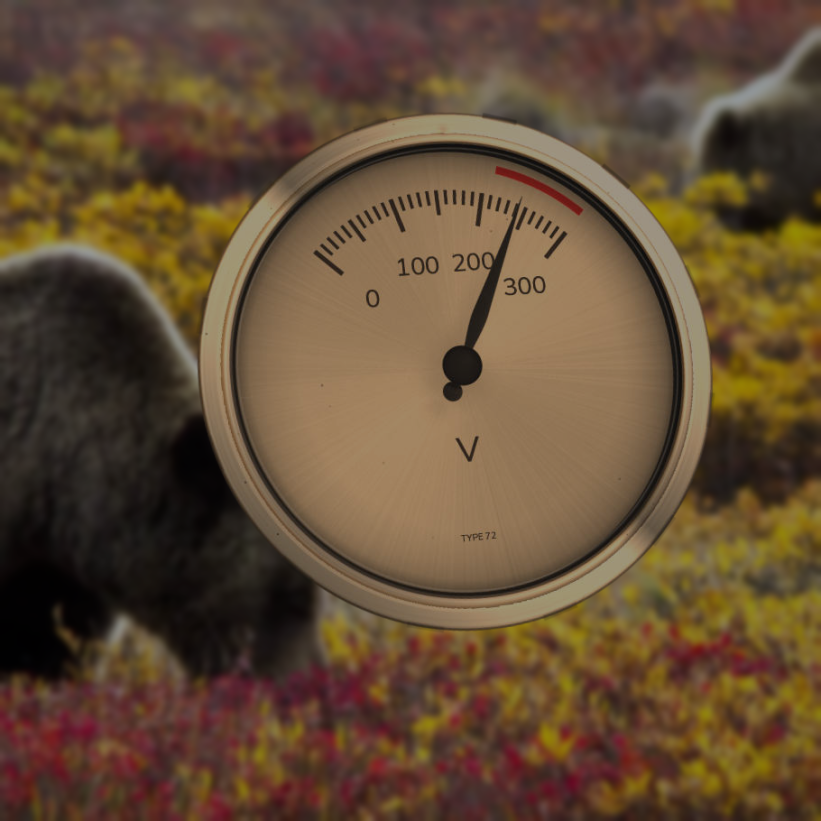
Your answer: 240 V
